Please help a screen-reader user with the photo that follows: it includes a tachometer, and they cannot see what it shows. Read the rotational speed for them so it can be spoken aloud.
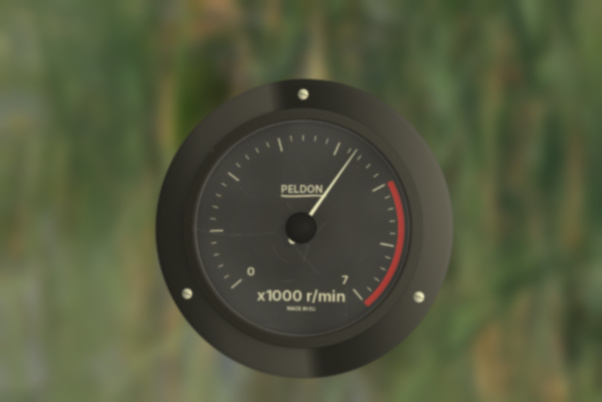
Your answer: 4300 rpm
